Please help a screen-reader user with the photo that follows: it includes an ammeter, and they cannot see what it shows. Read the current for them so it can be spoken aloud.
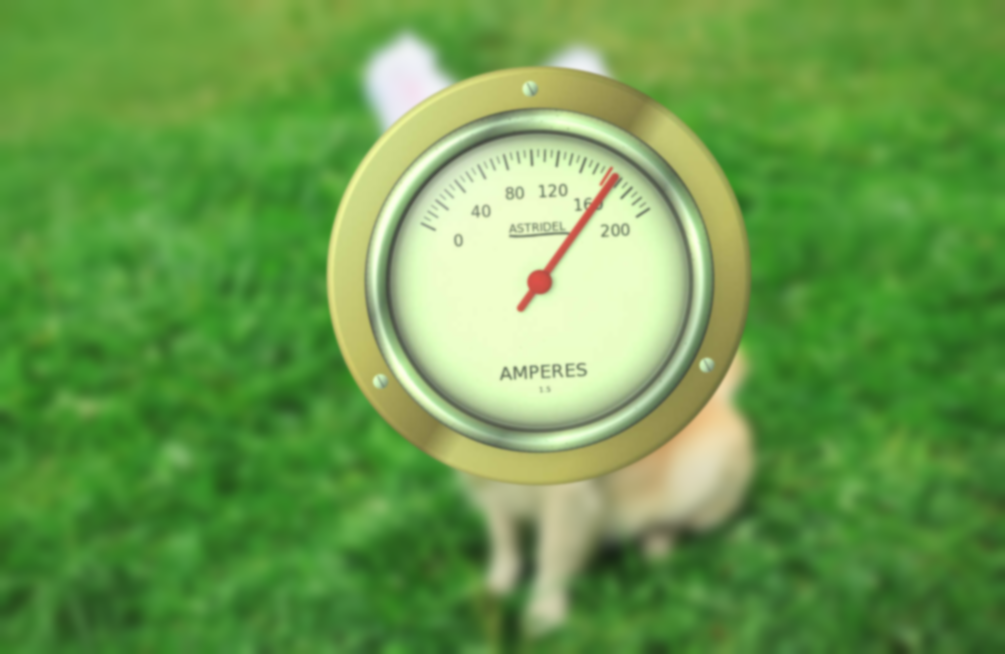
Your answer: 165 A
